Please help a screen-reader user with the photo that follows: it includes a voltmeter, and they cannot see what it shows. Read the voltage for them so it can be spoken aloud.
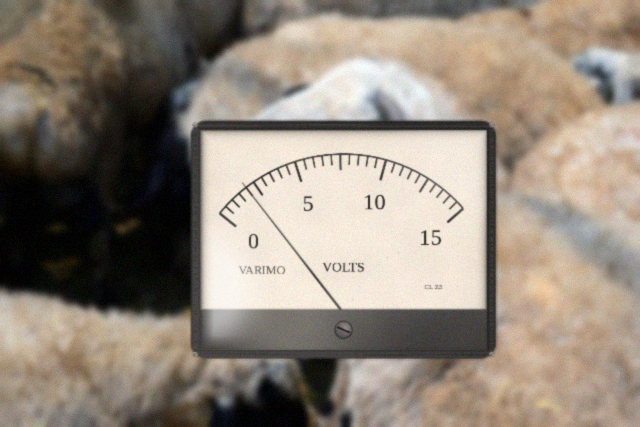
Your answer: 2 V
